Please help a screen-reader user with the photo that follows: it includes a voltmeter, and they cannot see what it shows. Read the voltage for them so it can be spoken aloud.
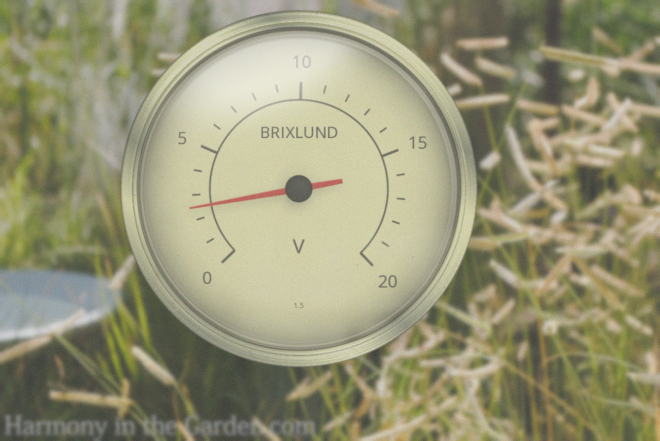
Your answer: 2.5 V
